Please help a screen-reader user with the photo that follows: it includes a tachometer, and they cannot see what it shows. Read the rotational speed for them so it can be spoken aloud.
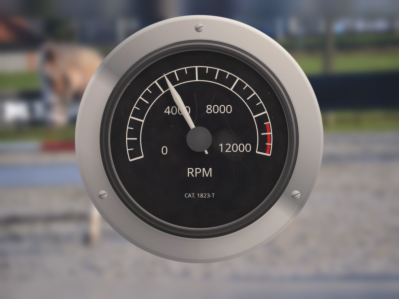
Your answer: 4500 rpm
